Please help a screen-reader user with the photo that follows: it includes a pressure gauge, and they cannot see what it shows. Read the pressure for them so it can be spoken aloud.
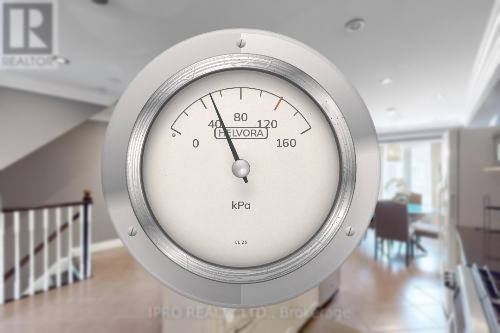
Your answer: 50 kPa
